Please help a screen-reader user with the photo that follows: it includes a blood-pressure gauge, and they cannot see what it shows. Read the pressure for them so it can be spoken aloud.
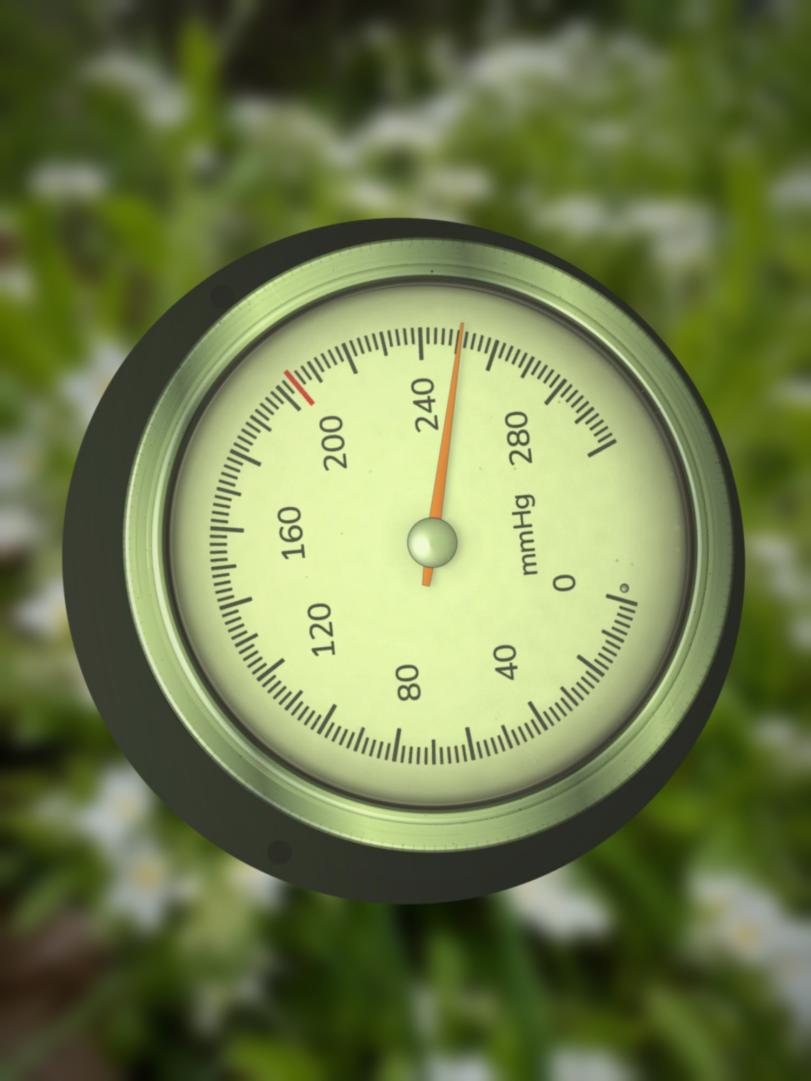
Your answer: 250 mmHg
